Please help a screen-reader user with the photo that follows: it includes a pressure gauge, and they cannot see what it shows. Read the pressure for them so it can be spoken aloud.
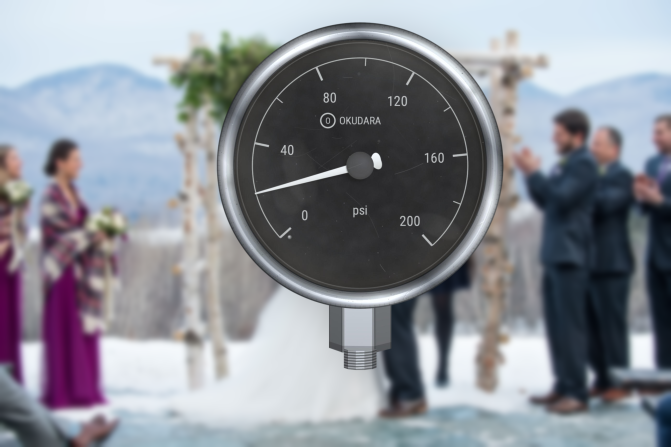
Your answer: 20 psi
